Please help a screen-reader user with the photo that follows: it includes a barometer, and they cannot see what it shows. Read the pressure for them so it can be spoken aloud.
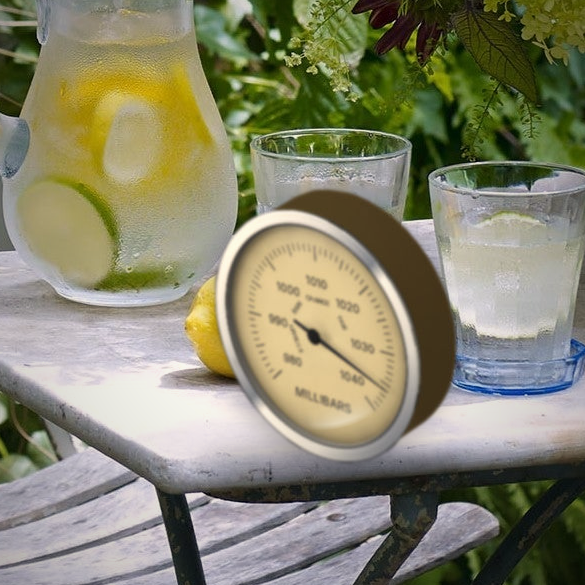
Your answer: 1035 mbar
